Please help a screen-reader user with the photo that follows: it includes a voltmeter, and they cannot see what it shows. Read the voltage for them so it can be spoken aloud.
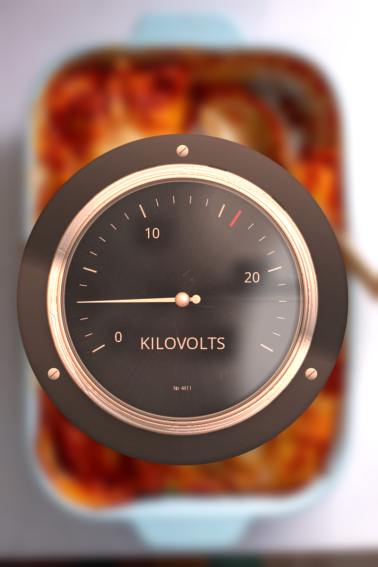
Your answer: 3 kV
